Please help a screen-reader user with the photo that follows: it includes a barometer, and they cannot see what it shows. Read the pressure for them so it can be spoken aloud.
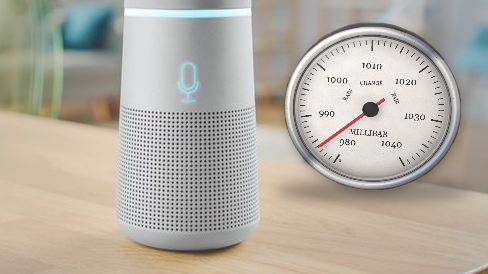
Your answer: 984 mbar
